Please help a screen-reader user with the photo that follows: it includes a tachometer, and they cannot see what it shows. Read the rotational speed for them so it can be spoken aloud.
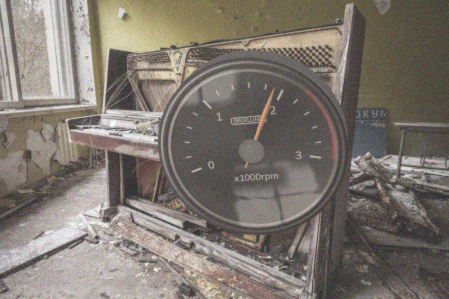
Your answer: 1900 rpm
